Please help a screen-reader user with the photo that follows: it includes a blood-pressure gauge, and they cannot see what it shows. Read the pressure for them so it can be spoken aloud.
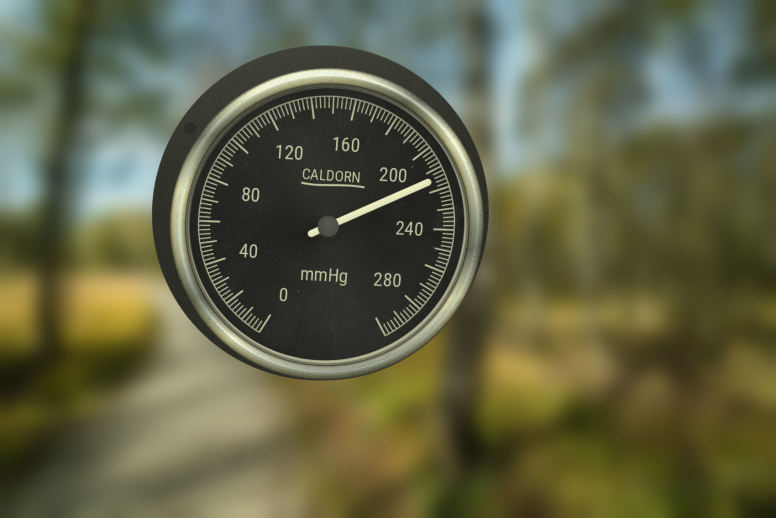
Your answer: 214 mmHg
